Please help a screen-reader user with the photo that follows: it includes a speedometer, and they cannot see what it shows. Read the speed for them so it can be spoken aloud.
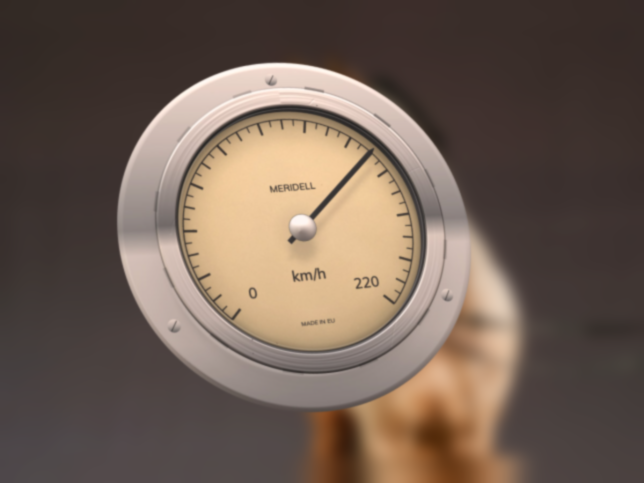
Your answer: 150 km/h
